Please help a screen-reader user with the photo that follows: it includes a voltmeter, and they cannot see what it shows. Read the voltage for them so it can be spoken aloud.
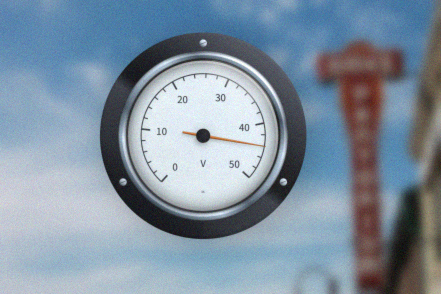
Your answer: 44 V
